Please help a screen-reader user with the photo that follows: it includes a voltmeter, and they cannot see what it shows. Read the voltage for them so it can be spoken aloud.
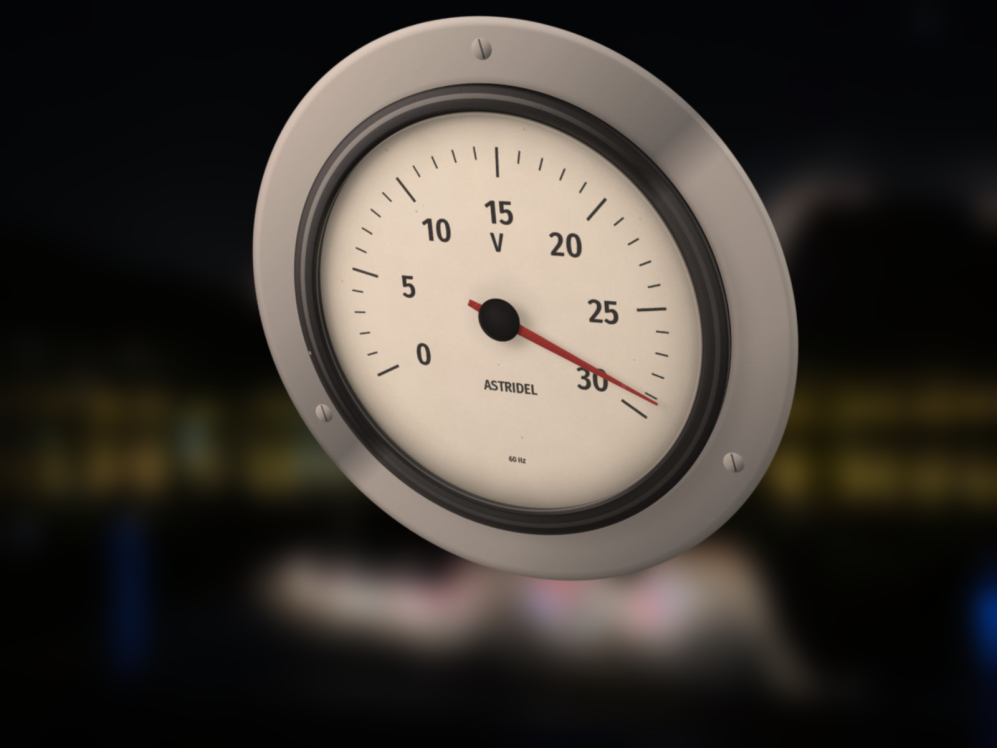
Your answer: 29 V
